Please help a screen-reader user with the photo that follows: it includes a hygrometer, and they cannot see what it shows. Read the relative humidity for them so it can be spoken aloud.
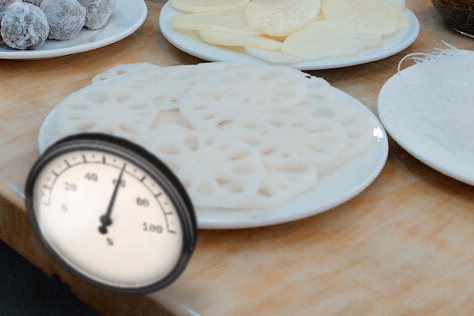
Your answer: 60 %
